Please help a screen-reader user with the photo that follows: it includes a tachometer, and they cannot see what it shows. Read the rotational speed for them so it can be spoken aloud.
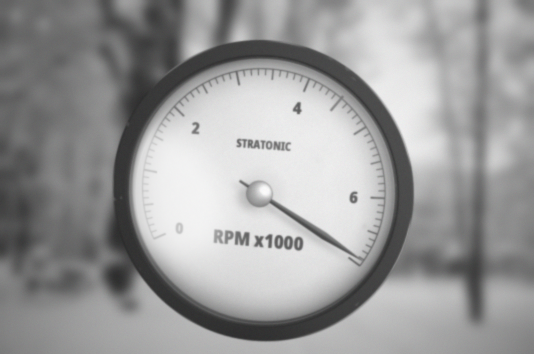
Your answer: 6900 rpm
